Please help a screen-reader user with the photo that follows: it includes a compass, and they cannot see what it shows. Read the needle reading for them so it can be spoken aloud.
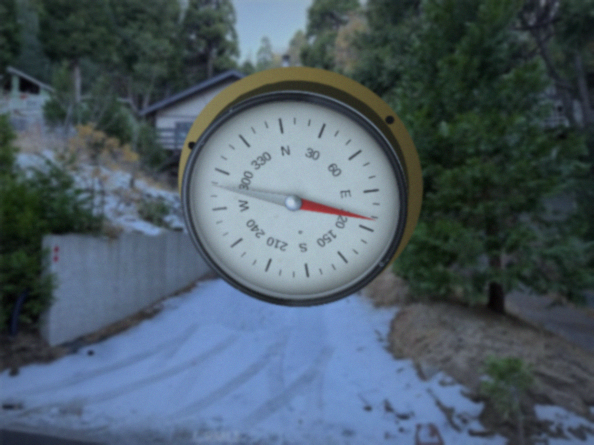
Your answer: 110 °
